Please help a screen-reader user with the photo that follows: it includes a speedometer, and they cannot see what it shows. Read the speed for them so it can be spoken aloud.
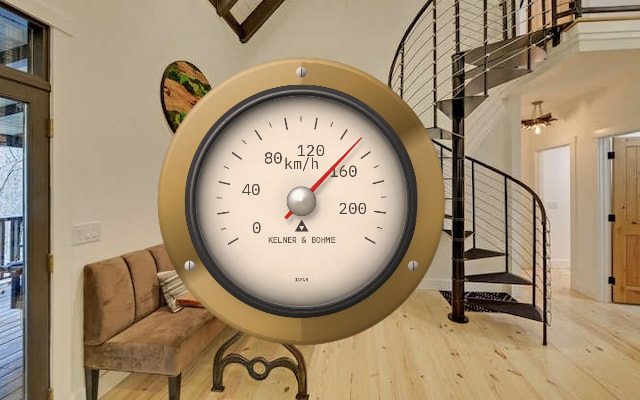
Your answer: 150 km/h
